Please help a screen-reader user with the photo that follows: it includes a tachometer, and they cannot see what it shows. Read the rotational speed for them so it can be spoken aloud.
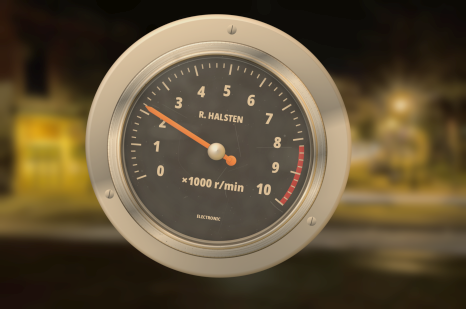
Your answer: 2200 rpm
